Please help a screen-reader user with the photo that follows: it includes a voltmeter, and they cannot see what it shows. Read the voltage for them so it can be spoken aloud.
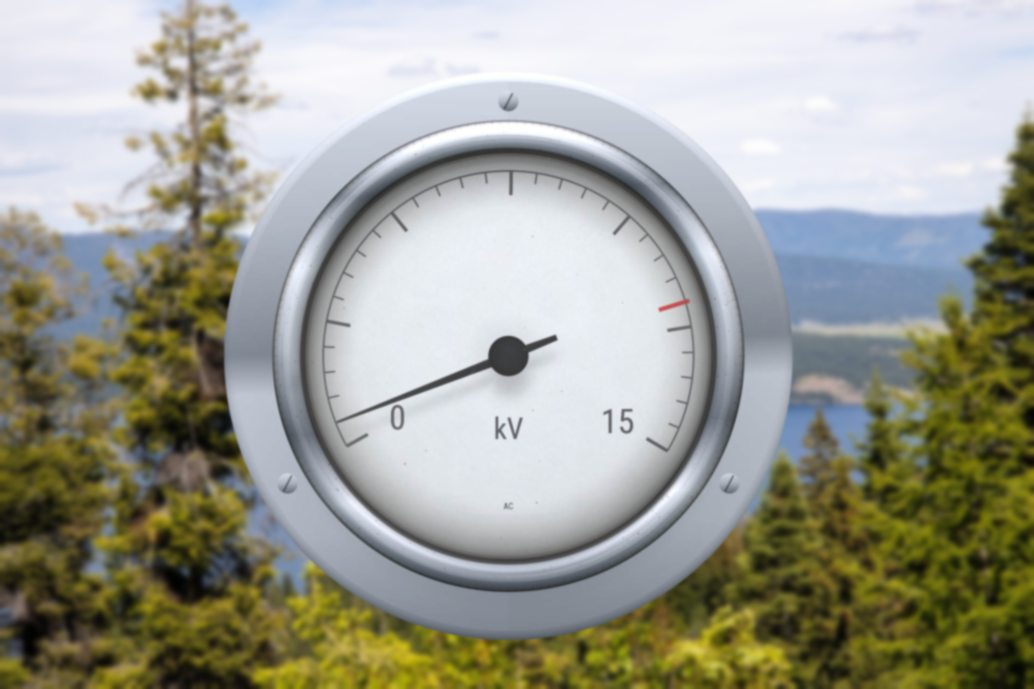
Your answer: 0.5 kV
